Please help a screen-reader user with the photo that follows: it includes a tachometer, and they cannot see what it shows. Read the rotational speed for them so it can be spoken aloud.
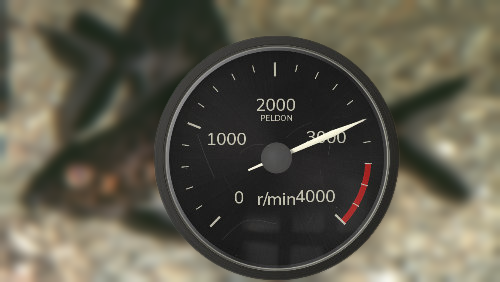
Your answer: 3000 rpm
